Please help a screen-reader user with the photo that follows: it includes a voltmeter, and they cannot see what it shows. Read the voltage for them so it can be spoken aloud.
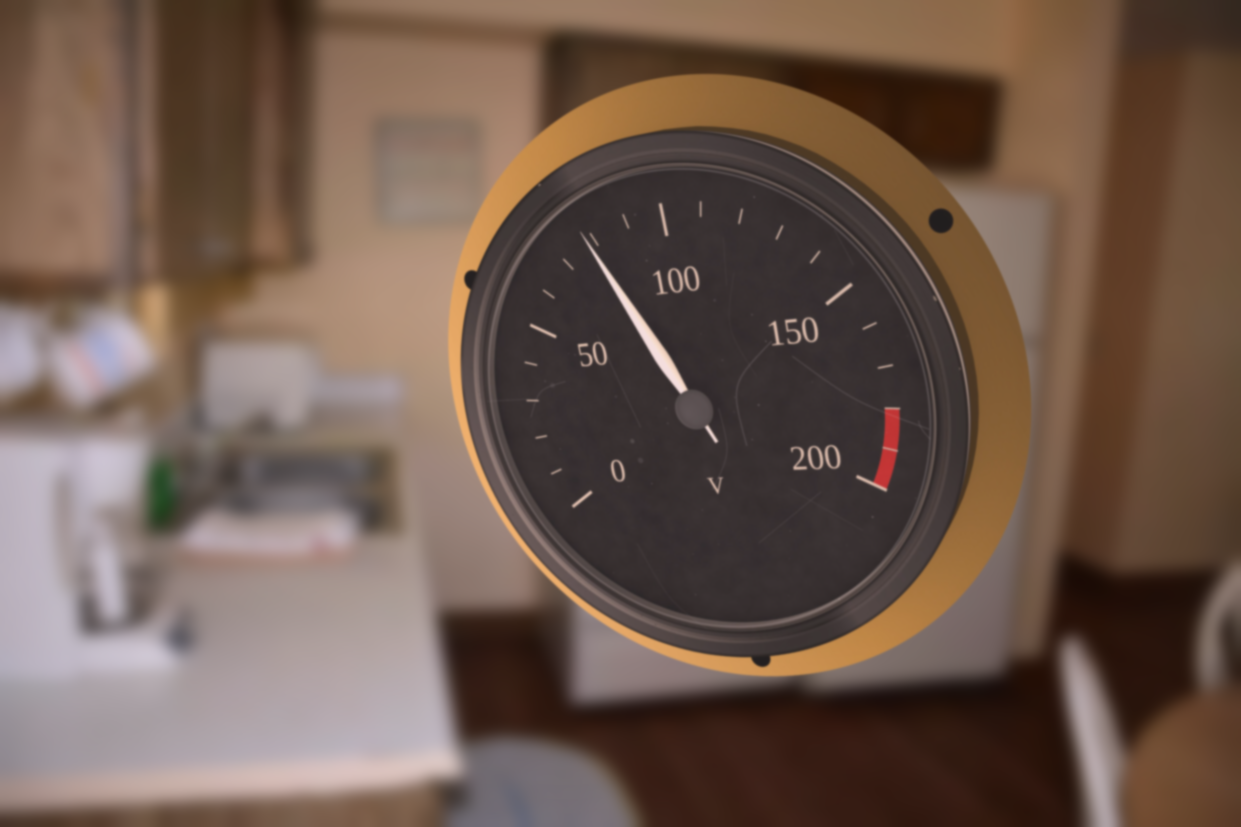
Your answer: 80 V
